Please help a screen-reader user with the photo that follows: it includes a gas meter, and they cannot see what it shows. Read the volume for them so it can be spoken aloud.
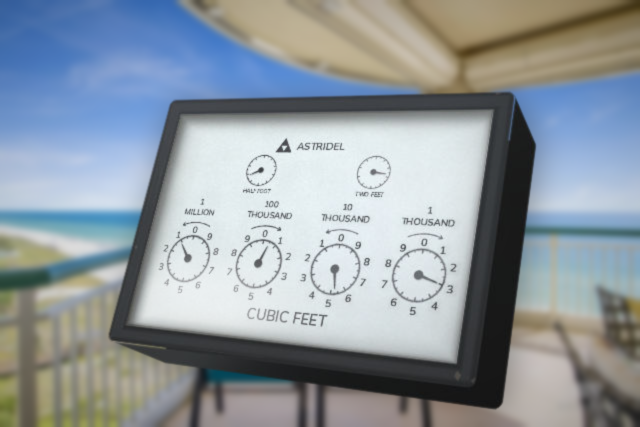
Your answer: 105300 ft³
